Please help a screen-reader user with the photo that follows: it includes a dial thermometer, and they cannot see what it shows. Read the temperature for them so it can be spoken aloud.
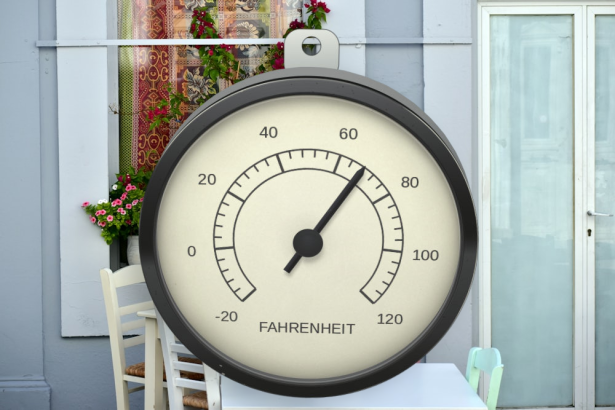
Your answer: 68 °F
